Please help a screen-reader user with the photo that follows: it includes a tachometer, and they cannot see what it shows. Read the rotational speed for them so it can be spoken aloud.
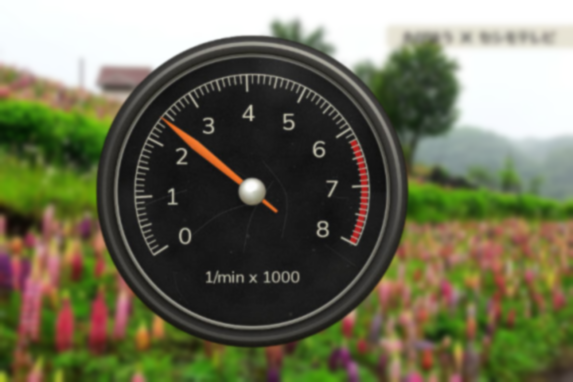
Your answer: 2400 rpm
